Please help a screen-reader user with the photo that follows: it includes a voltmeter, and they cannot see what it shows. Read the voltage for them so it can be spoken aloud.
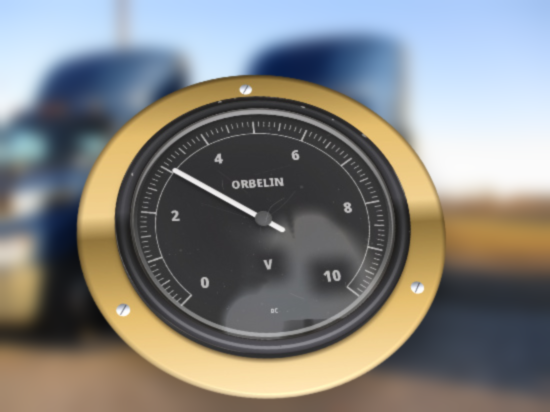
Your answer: 3 V
